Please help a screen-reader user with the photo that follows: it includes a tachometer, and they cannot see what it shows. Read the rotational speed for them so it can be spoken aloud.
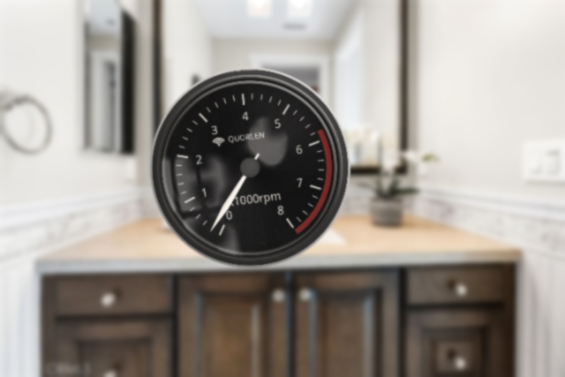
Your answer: 200 rpm
